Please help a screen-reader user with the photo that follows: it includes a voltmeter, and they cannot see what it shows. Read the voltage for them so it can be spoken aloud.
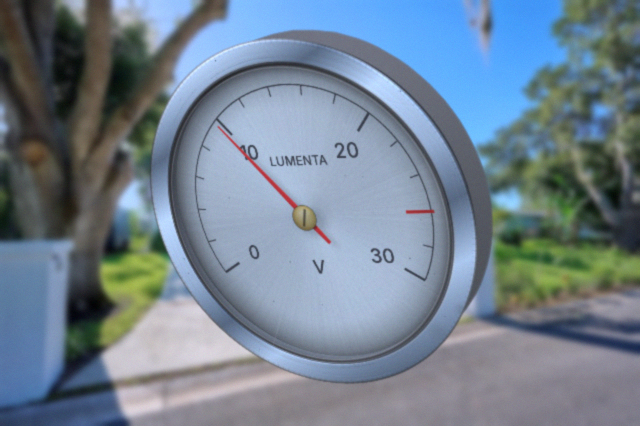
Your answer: 10 V
